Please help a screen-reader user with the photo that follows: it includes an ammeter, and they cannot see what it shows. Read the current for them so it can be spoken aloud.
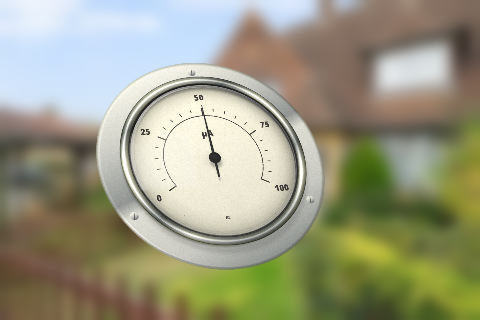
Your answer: 50 µA
